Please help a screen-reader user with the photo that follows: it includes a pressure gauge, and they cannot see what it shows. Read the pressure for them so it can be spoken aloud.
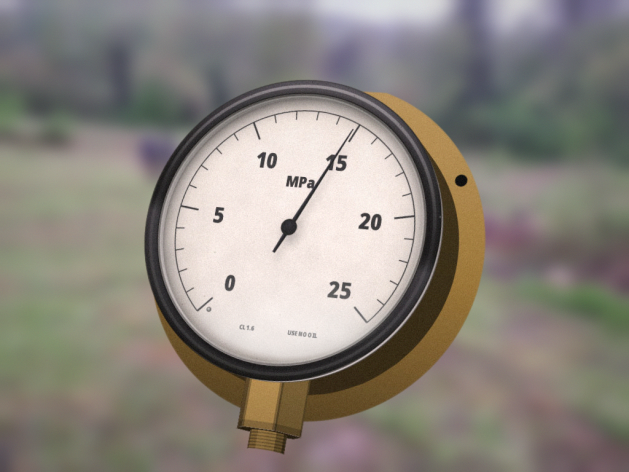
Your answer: 15 MPa
